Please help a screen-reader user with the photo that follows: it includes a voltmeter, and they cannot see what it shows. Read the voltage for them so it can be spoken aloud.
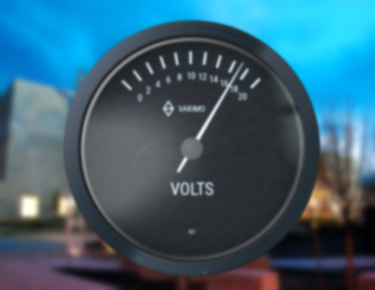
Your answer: 17 V
